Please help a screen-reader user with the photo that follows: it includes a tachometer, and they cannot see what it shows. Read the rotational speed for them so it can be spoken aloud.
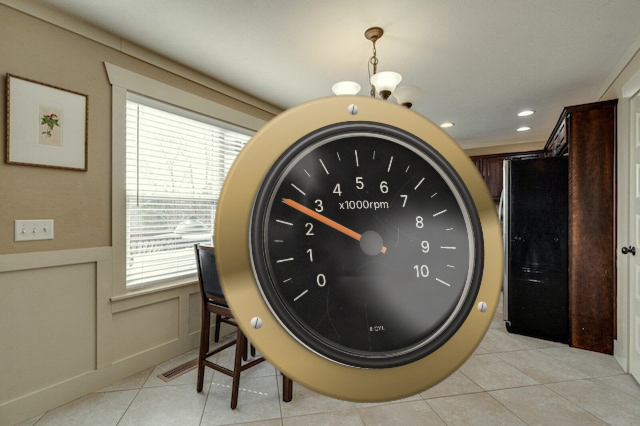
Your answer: 2500 rpm
